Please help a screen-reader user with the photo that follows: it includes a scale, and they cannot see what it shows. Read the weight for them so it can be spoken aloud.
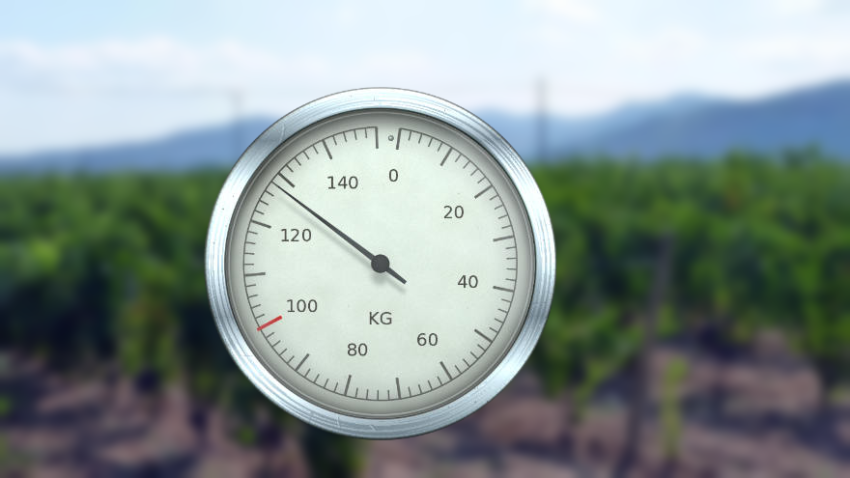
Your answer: 128 kg
